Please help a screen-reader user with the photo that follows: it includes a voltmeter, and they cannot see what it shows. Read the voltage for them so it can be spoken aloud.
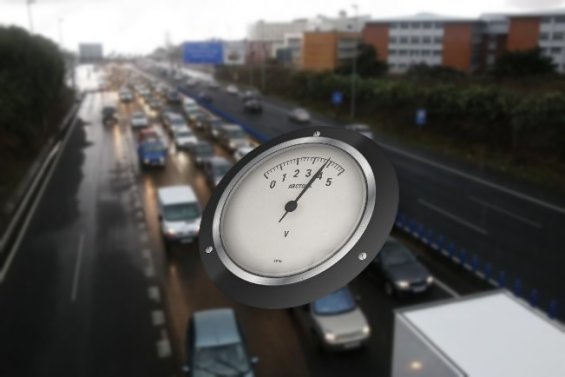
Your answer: 4 V
